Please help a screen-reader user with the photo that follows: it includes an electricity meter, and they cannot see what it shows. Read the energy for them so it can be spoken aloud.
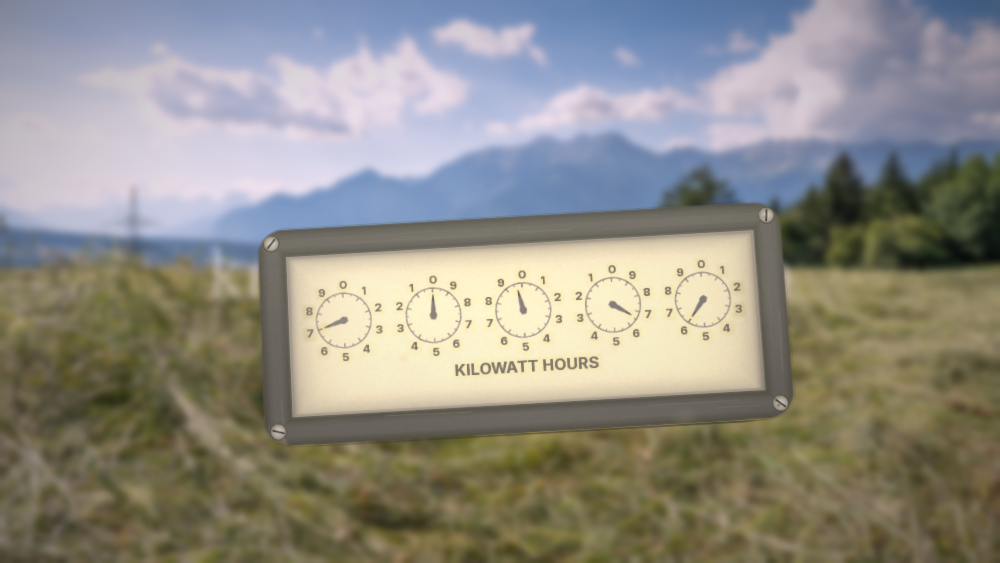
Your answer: 69966 kWh
